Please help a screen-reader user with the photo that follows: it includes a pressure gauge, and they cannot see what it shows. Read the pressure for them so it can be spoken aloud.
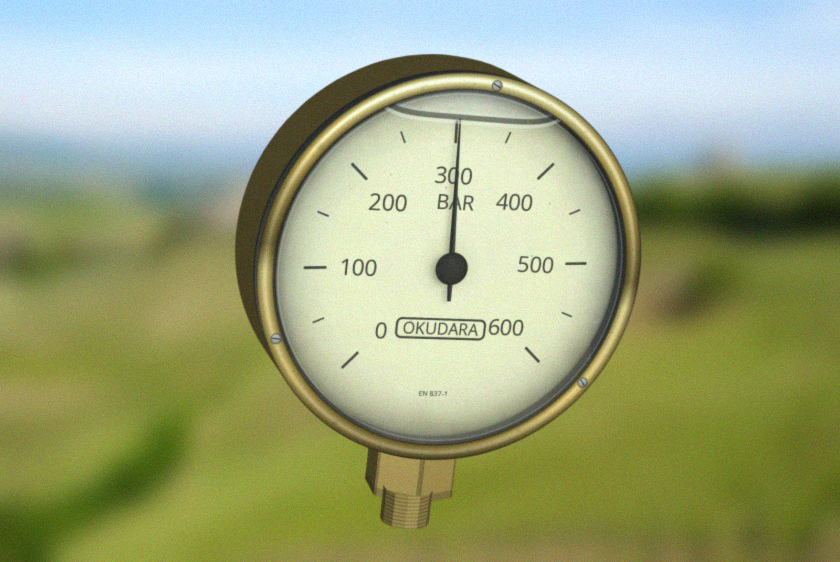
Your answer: 300 bar
